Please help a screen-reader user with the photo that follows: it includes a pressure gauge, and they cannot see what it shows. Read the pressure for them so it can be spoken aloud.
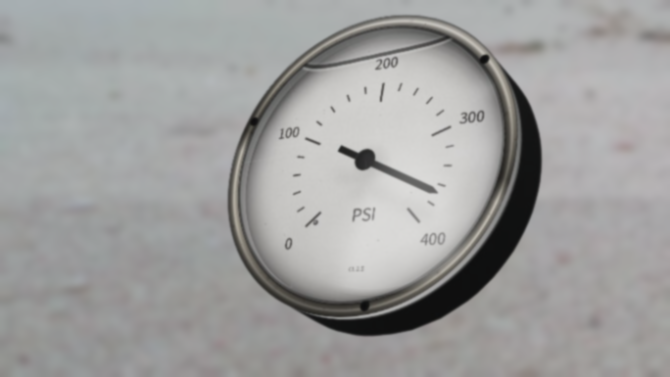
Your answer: 370 psi
